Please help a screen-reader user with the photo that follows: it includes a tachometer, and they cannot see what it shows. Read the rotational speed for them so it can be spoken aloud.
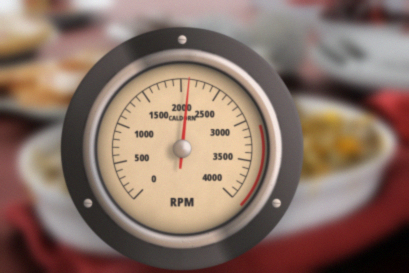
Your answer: 2100 rpm
